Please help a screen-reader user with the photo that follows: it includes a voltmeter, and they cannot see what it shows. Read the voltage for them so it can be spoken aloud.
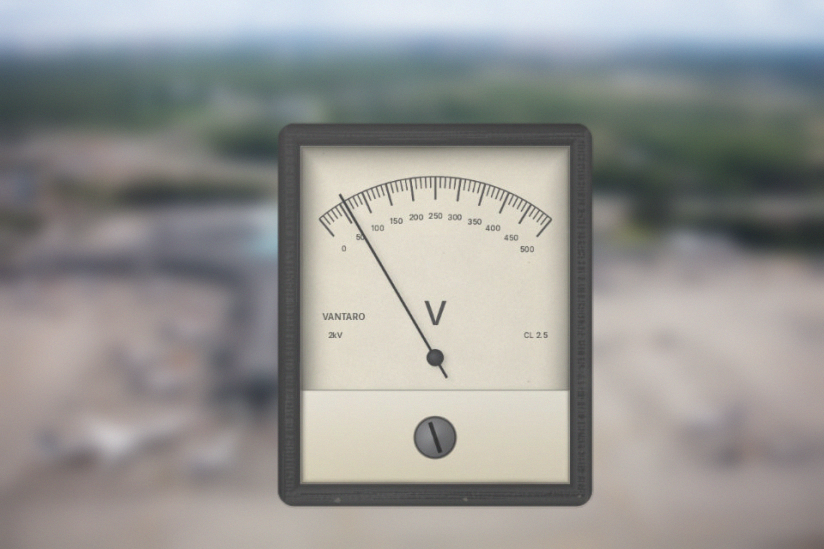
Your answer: 60 V
